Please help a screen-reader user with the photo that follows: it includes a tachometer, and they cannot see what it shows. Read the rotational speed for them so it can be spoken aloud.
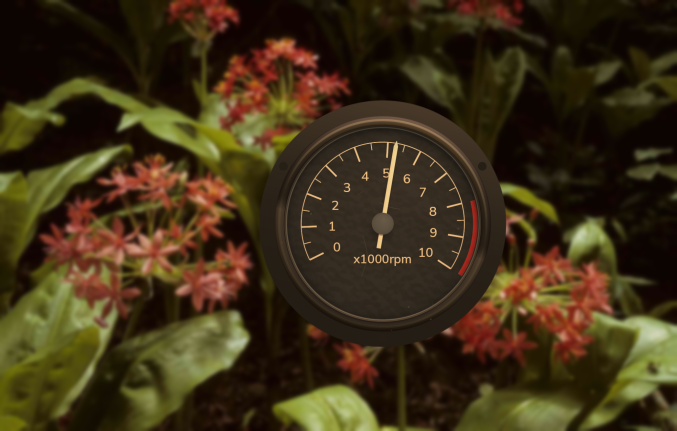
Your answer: 5250 rpm
